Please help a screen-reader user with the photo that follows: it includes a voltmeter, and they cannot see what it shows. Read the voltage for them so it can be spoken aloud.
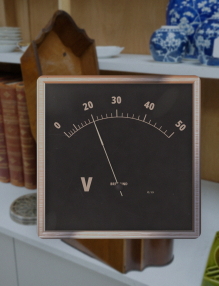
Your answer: 20 V
